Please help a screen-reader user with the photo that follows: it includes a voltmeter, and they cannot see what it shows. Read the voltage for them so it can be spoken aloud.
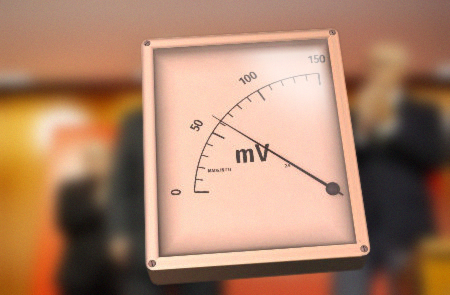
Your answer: 60 mV
